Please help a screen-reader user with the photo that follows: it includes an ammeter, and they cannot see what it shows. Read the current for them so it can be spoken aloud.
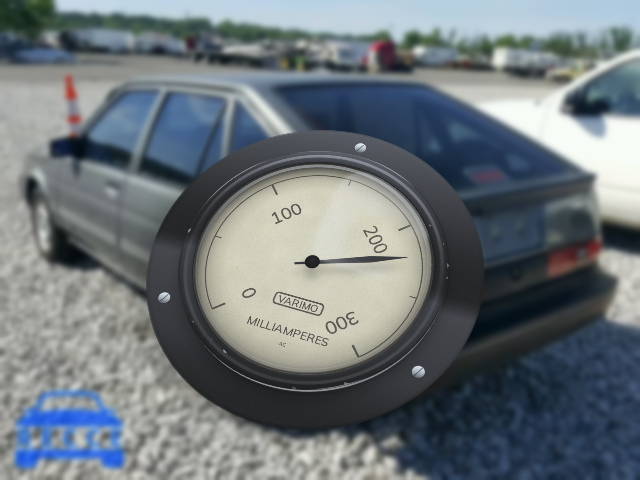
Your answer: 225 mA
